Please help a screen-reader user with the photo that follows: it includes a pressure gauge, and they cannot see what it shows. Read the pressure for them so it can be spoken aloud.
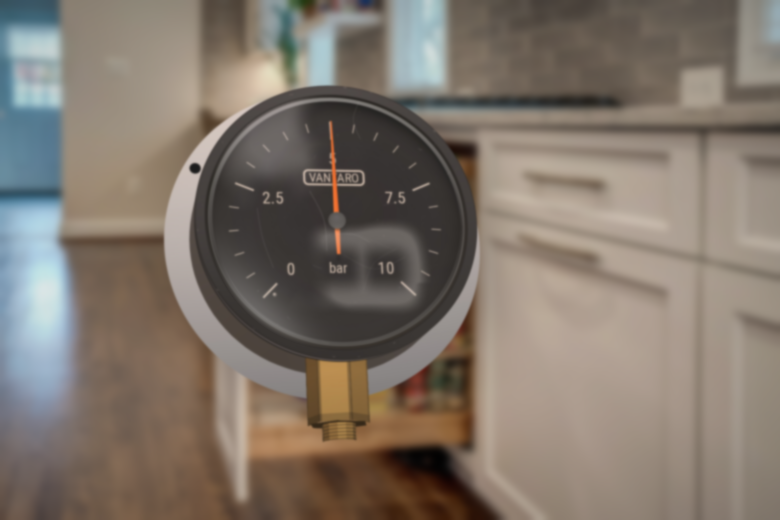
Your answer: 5 bar
